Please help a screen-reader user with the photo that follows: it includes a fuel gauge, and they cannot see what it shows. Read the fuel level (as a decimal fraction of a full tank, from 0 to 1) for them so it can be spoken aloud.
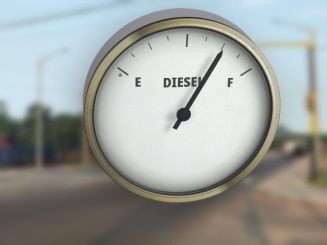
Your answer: 0.75
